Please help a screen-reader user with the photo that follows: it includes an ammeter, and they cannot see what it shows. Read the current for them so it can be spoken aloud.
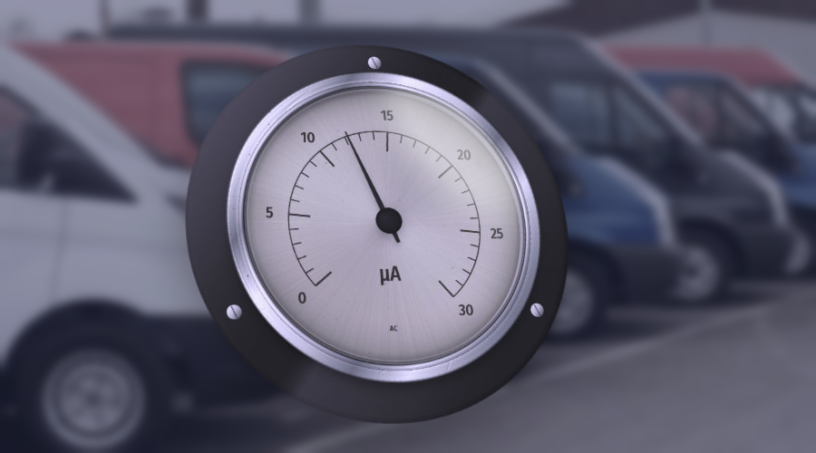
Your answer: 12 µA
